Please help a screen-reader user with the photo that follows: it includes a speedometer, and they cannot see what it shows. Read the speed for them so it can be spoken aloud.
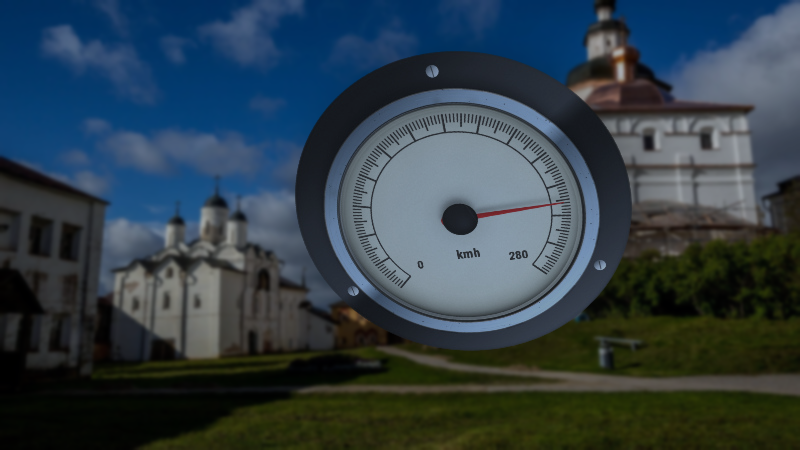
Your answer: 230 km/h
